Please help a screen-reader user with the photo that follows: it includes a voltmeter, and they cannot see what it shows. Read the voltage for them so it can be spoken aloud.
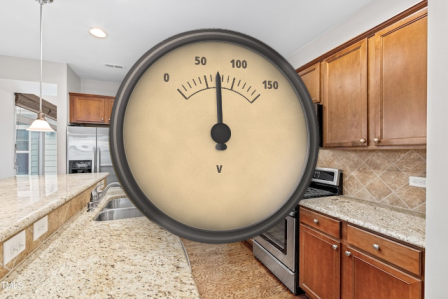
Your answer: 70 V
